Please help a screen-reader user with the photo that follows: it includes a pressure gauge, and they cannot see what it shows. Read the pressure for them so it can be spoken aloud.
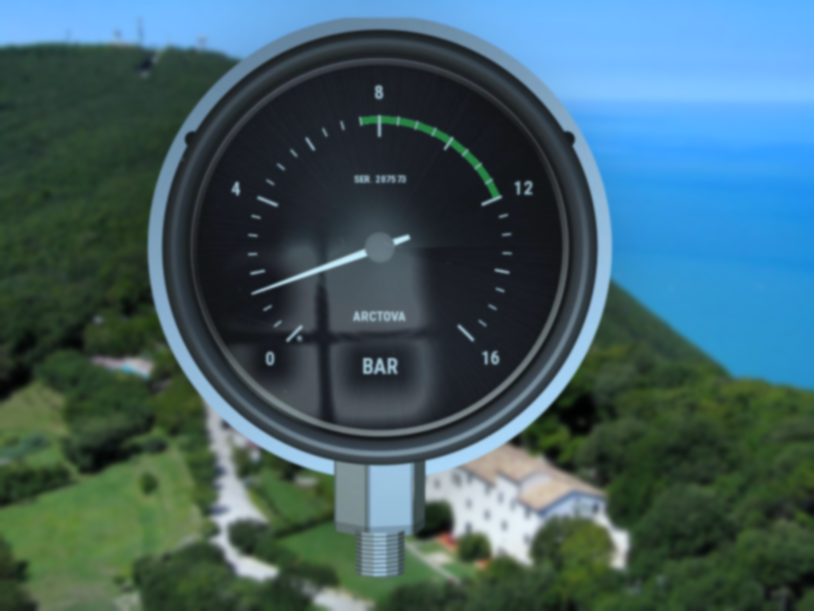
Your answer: 1.5 bar
